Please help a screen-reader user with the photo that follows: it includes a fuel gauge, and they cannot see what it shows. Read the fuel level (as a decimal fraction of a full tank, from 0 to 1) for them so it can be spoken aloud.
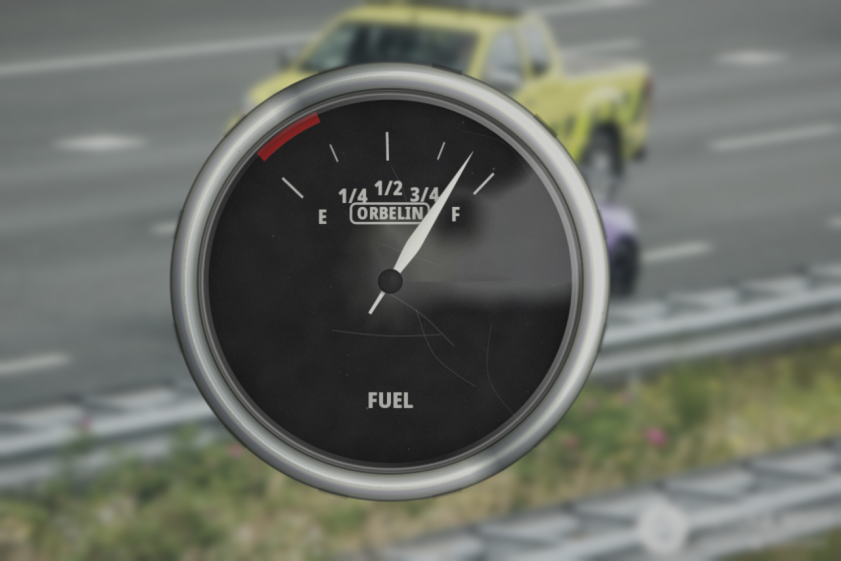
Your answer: 0.875
